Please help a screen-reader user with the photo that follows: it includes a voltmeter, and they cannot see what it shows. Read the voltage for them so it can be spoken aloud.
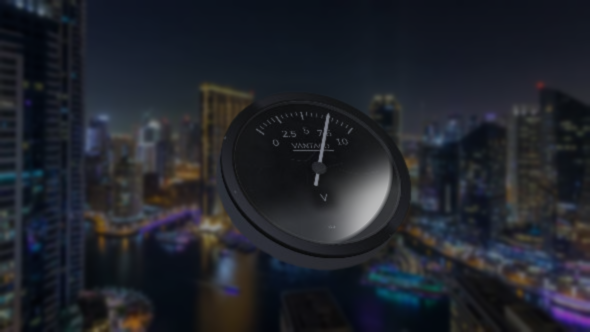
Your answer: 7.5 V
